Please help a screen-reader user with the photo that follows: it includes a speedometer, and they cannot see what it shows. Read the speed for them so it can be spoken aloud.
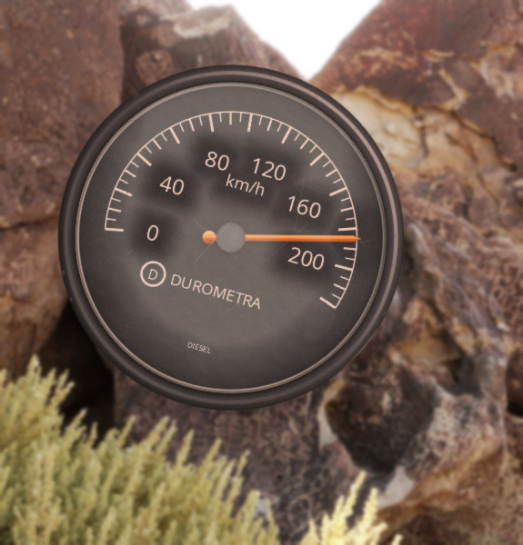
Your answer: 185 km/h
